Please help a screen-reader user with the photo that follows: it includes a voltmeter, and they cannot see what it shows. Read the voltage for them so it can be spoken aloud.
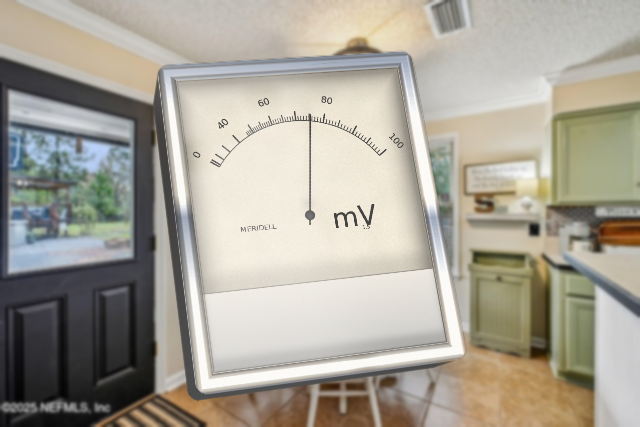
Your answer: 75 mV
